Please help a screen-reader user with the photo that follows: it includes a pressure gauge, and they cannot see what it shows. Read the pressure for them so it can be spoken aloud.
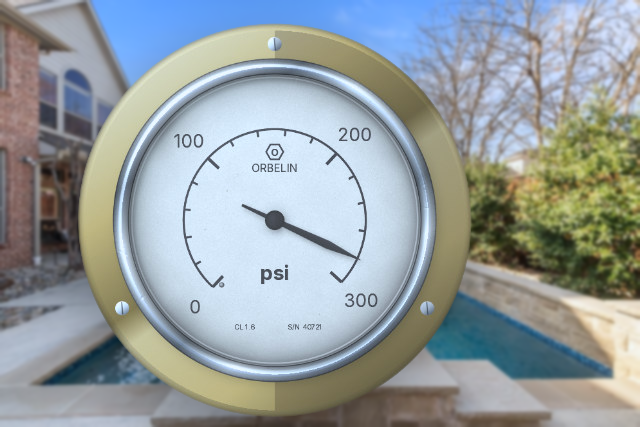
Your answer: 280 psi
